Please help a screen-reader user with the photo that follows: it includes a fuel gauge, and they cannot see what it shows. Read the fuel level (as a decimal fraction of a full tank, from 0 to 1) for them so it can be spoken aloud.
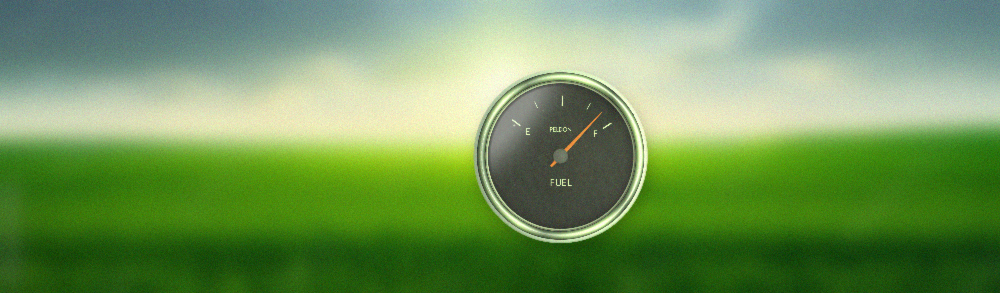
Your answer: 0.875
